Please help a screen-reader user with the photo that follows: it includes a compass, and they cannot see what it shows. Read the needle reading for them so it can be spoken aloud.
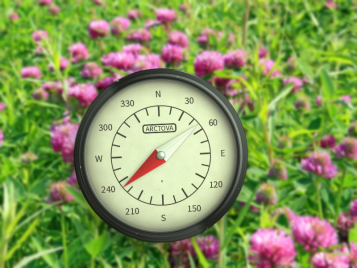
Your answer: 232.5 °
